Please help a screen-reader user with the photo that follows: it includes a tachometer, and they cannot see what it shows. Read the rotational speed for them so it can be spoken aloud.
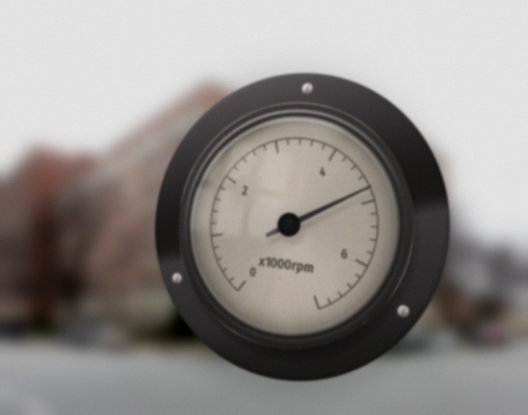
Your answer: 4800 rpm
